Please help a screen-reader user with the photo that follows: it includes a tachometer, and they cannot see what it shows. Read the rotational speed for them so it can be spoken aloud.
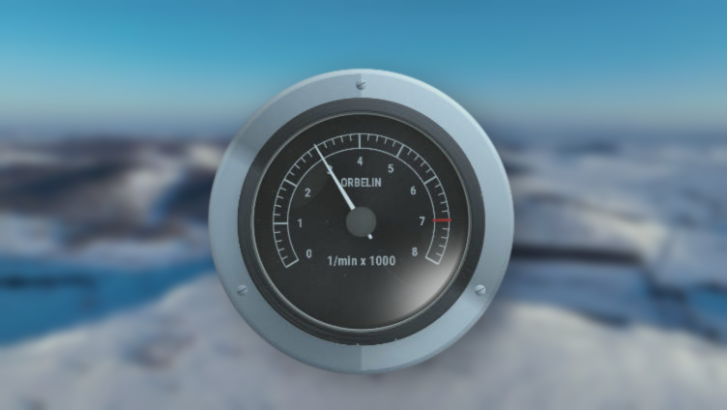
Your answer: 3000 rpm
